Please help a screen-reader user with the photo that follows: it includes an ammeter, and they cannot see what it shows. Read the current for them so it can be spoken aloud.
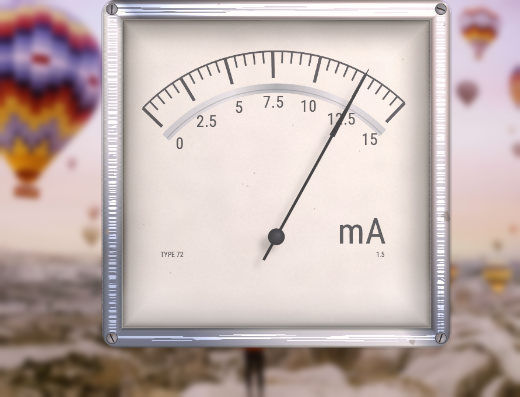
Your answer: 12.5 mA
